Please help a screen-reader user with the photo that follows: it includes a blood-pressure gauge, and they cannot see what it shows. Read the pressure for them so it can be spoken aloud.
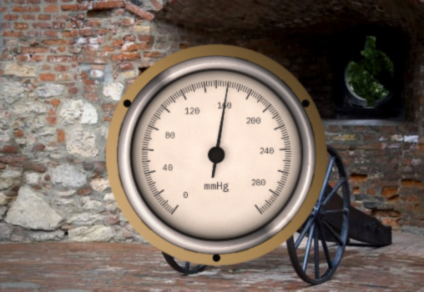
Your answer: 160 mmHg
